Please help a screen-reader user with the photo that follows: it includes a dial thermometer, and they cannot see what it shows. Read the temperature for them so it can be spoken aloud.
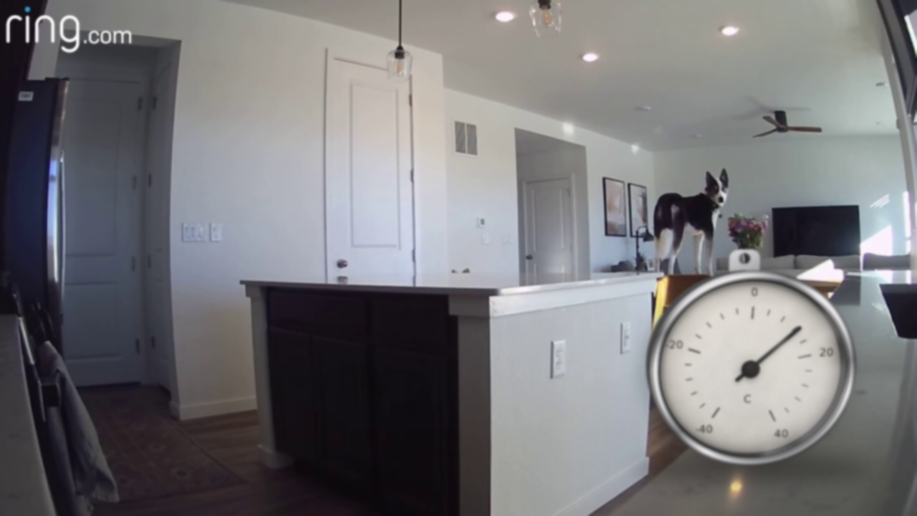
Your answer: 12 °C
